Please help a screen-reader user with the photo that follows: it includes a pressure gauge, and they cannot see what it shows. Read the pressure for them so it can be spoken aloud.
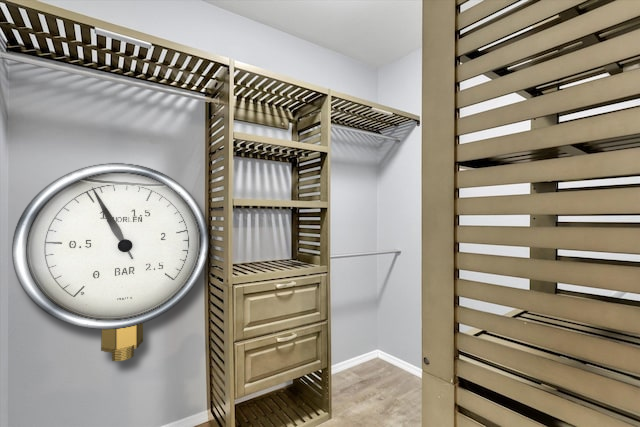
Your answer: 1.05 bar
